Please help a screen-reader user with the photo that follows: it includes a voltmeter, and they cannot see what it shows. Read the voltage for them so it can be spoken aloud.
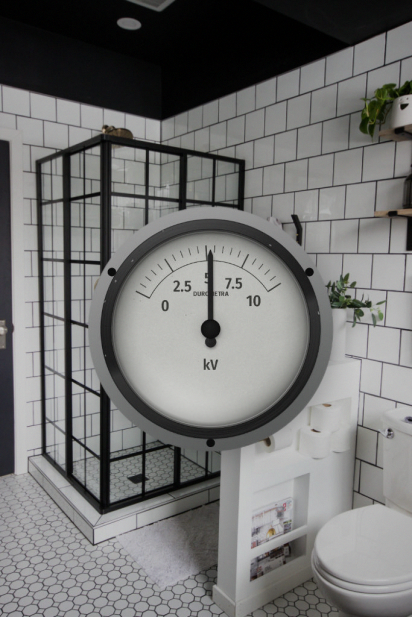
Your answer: 5.25 kV
